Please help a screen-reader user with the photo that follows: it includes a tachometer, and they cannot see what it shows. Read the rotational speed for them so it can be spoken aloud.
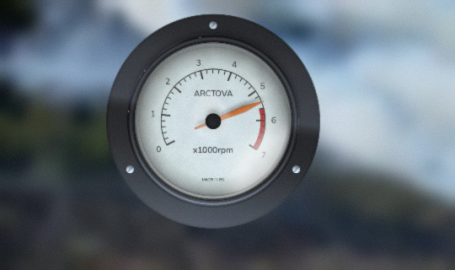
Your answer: 5400 rpm
